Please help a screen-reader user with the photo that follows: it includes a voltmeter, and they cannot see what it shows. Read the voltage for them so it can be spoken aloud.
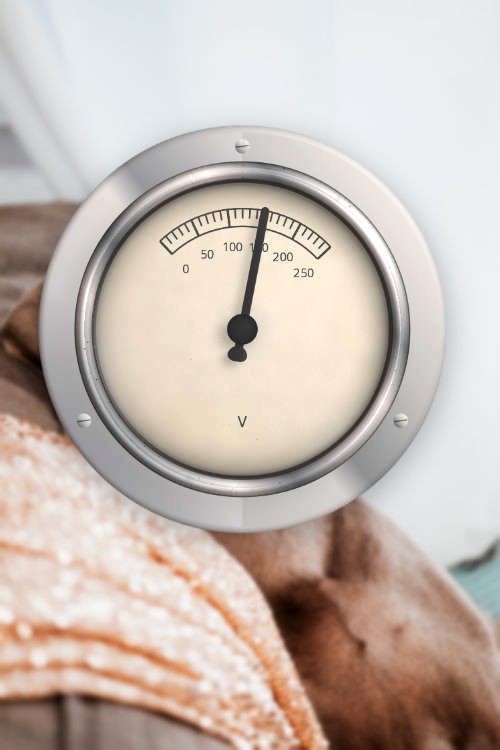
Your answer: 150 V
